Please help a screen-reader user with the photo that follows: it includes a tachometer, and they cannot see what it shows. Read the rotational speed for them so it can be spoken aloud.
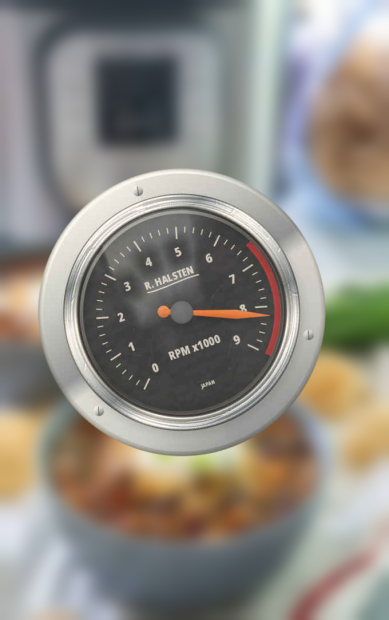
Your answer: 8200 rpm
